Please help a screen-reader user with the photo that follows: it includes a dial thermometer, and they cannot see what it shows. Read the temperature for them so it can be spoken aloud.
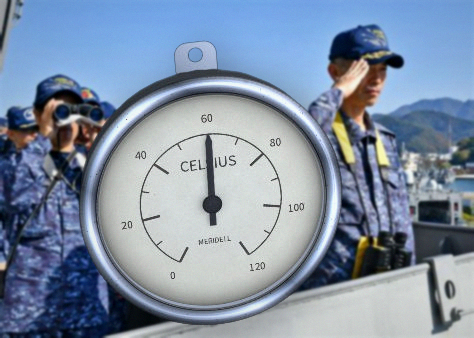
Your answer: 60 °C
